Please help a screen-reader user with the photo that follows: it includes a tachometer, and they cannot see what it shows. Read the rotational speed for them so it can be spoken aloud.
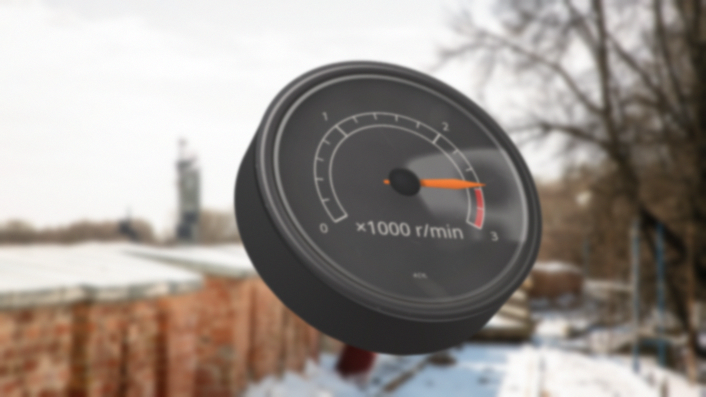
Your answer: 2600 rpm
